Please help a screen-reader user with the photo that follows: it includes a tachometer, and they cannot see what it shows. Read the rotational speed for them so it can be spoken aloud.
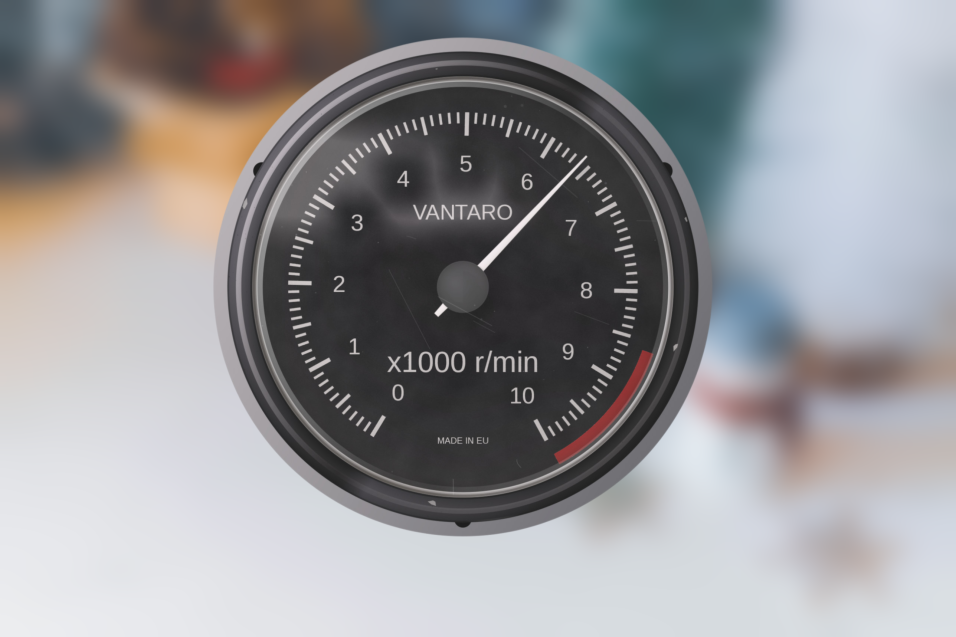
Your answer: 6400 rpm
